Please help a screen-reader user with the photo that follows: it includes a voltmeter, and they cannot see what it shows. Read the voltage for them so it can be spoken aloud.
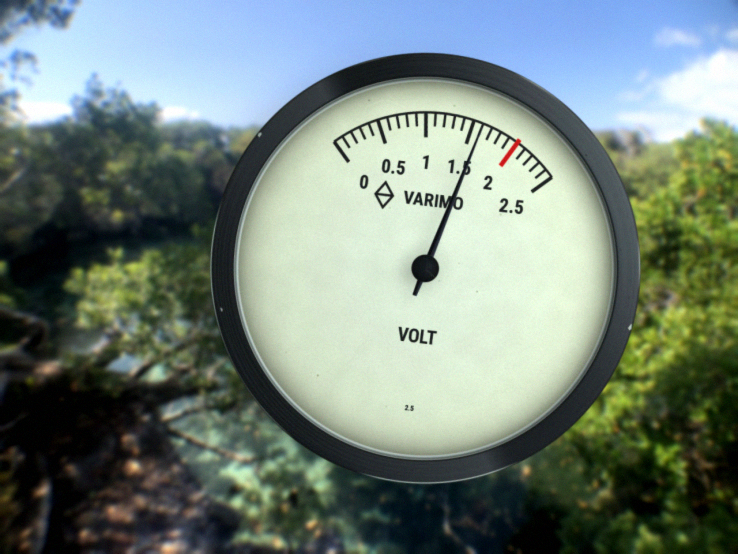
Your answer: 1.6 V
